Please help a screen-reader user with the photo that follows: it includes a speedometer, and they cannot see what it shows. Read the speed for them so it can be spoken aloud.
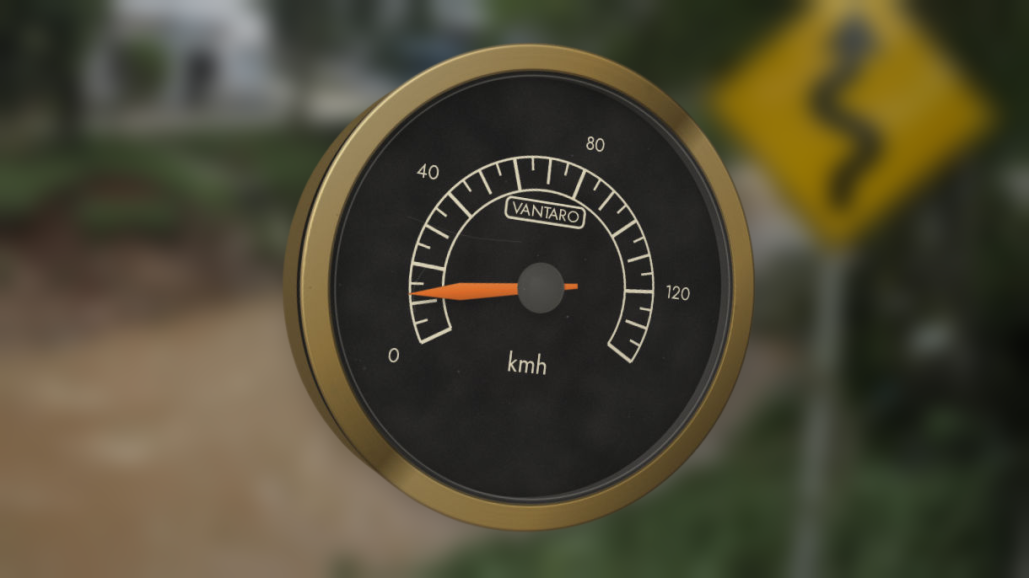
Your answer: 12.5 km/h
